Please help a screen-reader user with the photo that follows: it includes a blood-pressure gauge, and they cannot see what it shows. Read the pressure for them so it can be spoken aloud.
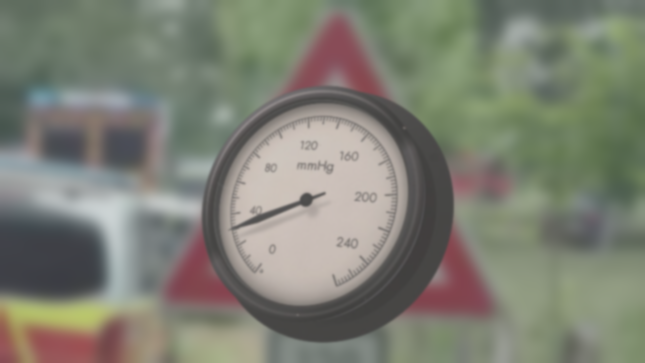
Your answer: 30 mmHg
